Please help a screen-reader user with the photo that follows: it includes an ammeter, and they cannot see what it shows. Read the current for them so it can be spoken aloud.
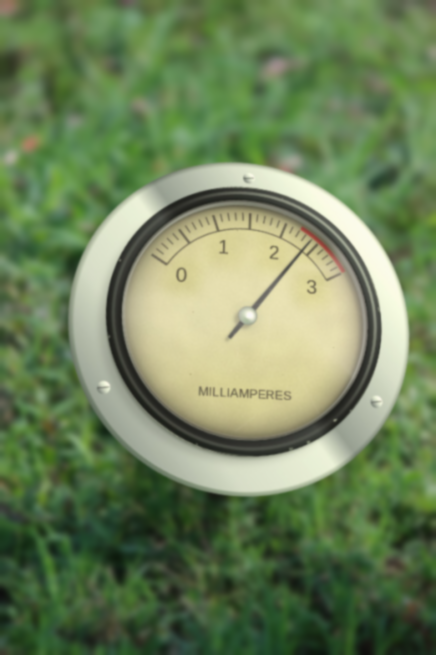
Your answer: 2.4 mA
